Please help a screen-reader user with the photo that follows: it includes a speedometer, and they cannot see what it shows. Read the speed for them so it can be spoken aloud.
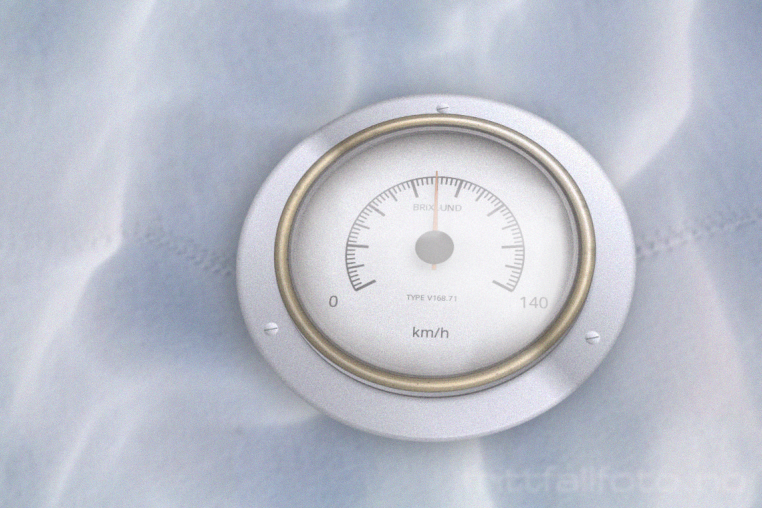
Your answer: 70 km/h
